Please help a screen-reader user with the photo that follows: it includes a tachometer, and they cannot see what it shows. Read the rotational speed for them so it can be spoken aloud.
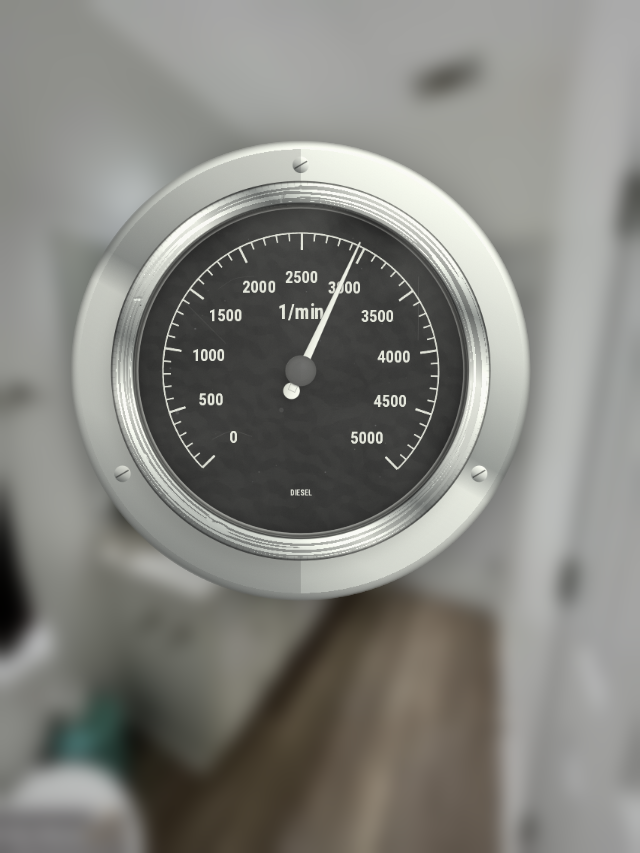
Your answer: 2950 rpm
